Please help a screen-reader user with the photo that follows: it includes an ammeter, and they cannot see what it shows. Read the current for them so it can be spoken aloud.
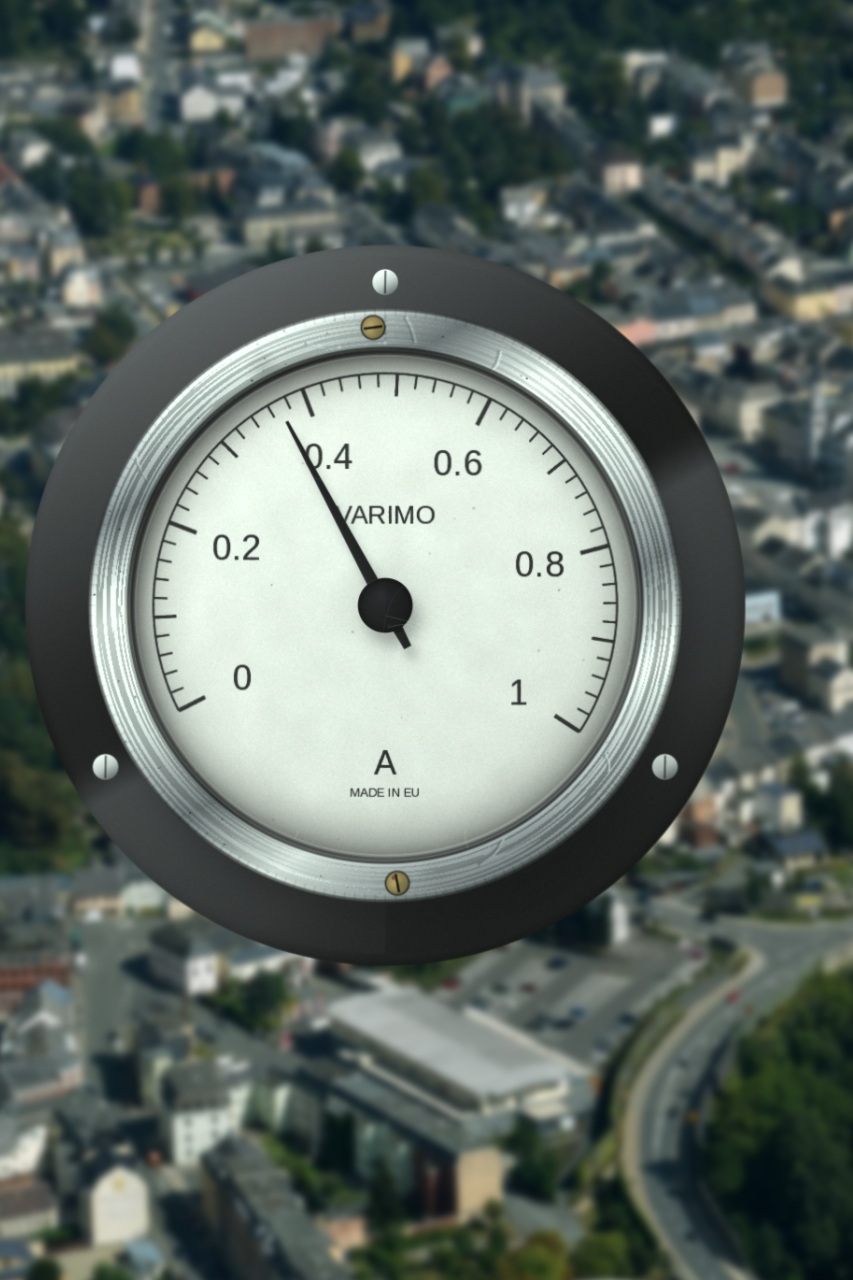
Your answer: 0.37 A
